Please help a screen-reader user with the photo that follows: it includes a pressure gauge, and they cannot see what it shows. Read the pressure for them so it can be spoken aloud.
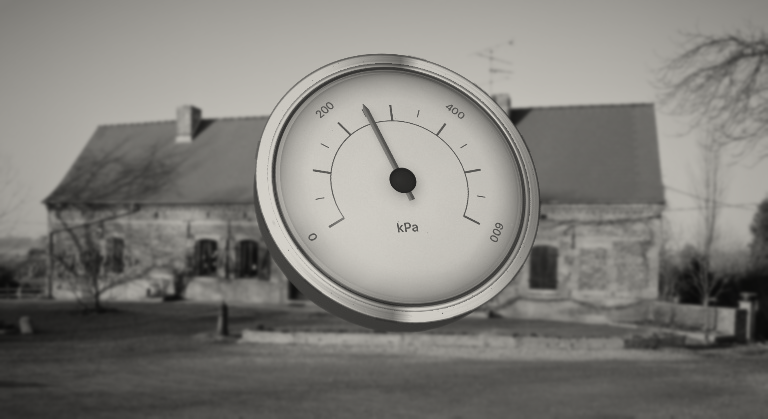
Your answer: 250 kPa
